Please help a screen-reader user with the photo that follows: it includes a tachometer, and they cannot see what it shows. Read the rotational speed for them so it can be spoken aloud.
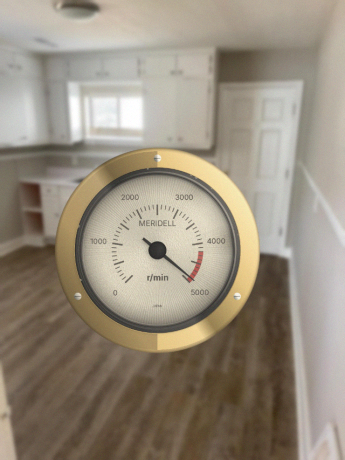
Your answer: 4900 rpm
